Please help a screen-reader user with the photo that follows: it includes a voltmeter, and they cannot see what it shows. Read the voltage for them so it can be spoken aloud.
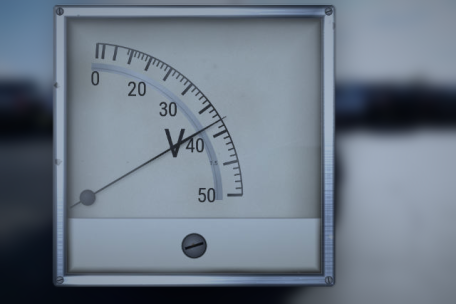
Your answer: 38 V
